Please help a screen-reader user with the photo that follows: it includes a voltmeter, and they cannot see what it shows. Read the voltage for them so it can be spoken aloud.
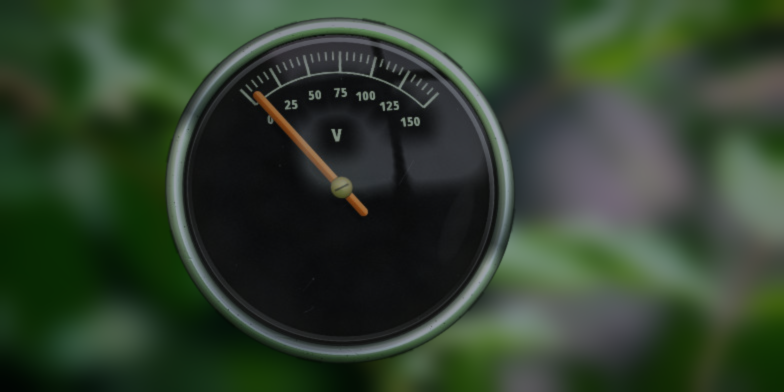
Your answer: 5 V
